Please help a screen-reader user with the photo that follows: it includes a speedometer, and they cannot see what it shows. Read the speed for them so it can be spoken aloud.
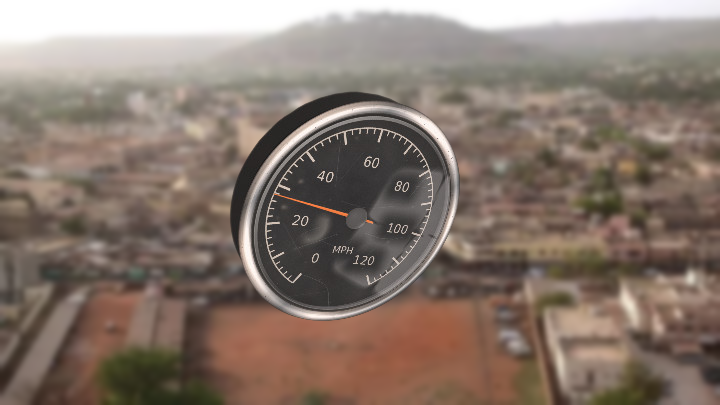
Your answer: 28 mph
